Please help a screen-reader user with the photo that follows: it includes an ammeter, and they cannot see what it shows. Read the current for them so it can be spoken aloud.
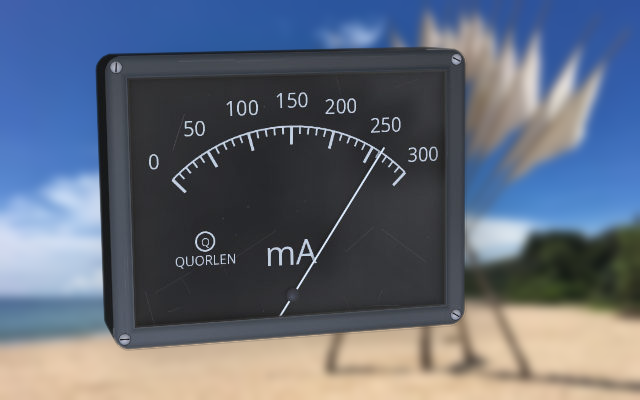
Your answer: 260 mA
